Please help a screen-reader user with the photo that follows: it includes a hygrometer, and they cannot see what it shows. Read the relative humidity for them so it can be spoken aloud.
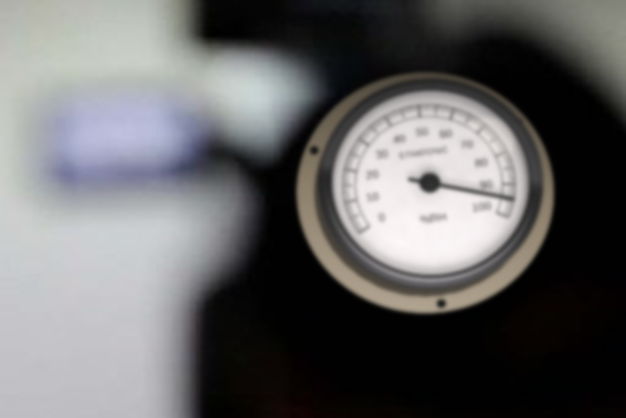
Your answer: 95 %
